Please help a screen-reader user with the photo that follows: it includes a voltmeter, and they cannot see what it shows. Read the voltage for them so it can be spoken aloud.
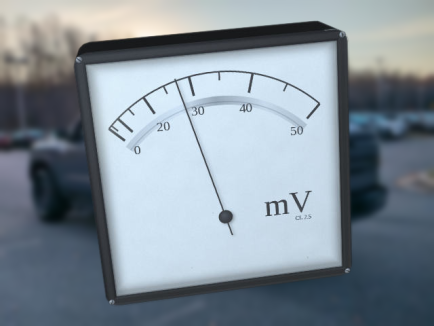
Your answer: 27.5 mV
